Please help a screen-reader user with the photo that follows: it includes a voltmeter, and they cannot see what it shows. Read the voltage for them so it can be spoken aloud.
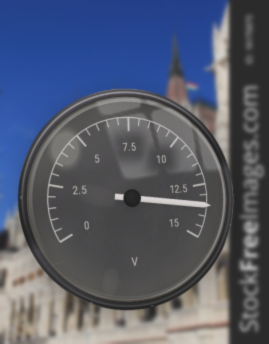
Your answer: 13.5 V
